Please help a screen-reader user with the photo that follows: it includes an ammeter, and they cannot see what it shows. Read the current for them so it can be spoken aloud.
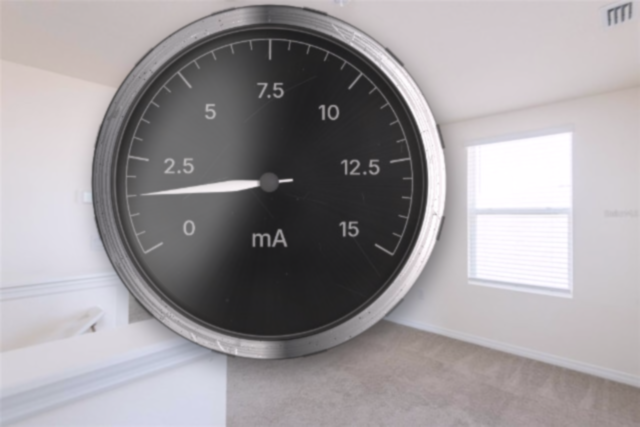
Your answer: 1.5 mA
